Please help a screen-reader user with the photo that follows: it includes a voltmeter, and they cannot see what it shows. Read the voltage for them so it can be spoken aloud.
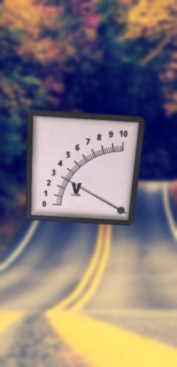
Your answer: 3 V
